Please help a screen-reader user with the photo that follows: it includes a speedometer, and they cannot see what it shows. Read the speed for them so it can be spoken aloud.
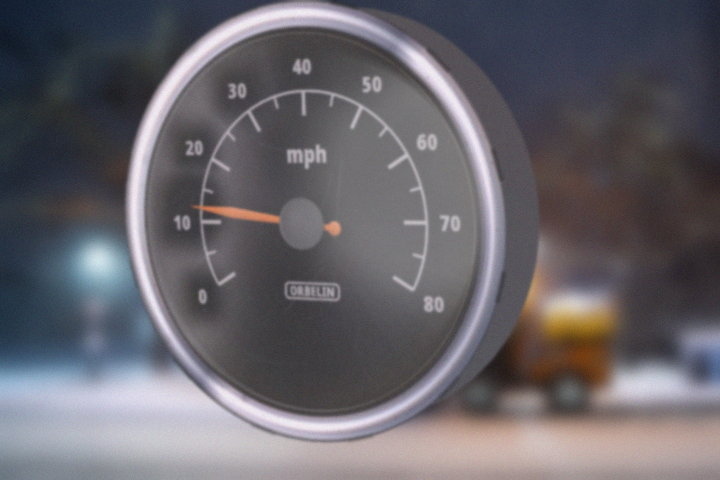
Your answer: 12.5 mph
